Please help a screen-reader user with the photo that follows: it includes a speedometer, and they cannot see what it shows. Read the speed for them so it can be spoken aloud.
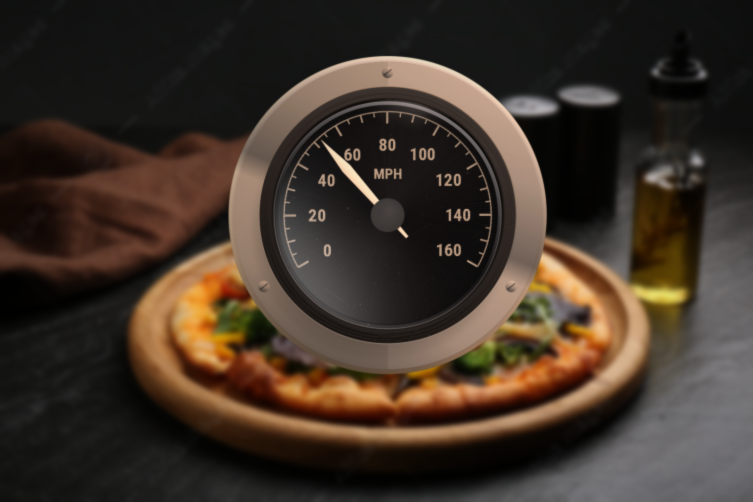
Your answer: 52.5 mph
